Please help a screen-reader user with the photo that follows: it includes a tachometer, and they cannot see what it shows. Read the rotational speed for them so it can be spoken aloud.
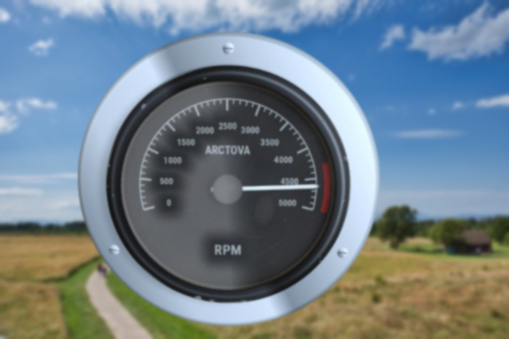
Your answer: 4600 rpm
